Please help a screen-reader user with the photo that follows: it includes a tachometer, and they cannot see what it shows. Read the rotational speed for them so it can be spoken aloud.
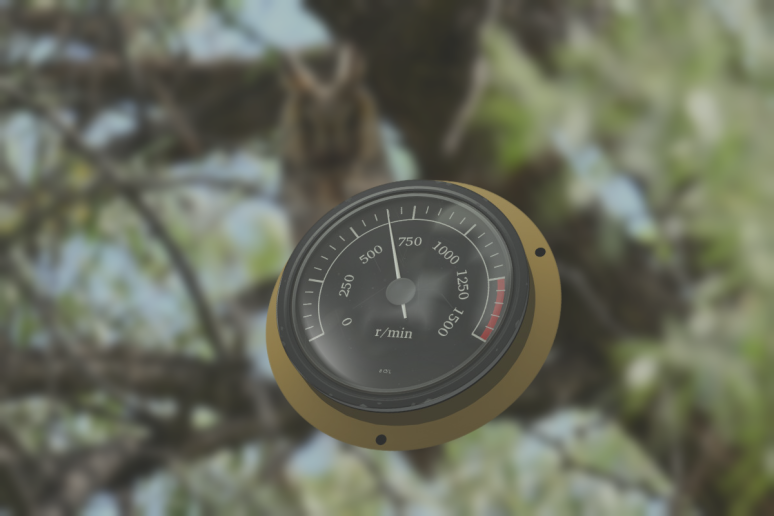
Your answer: 650 rpm
